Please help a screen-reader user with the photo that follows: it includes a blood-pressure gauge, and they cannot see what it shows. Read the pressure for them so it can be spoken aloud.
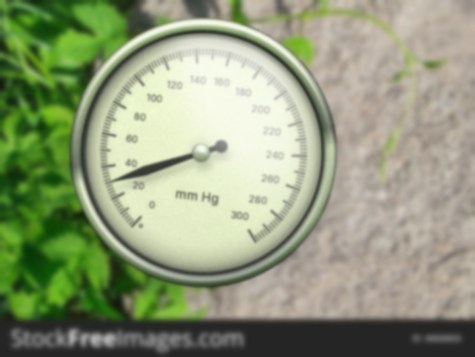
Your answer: 30 mmHg
